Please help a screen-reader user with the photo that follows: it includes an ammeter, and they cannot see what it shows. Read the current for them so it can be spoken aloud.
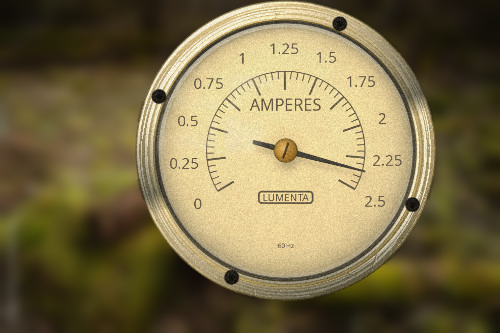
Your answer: 2.35 A
